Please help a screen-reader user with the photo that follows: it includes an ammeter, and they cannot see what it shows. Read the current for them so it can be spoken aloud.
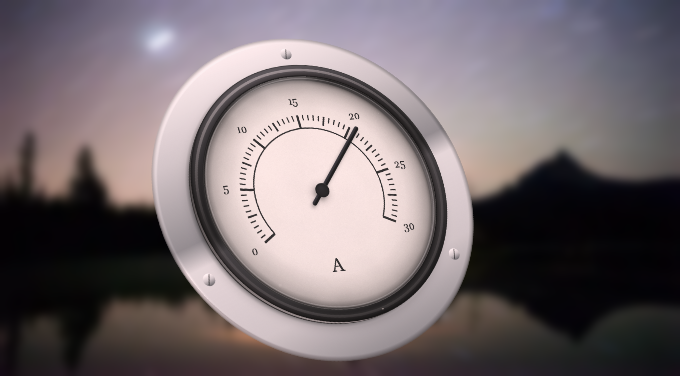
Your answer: 20.5 A
